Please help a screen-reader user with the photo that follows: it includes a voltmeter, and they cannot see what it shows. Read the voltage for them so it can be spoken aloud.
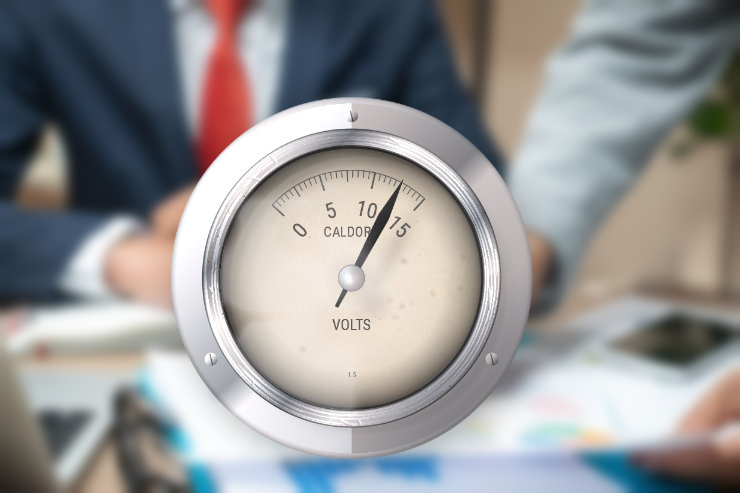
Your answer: 12.5 V
